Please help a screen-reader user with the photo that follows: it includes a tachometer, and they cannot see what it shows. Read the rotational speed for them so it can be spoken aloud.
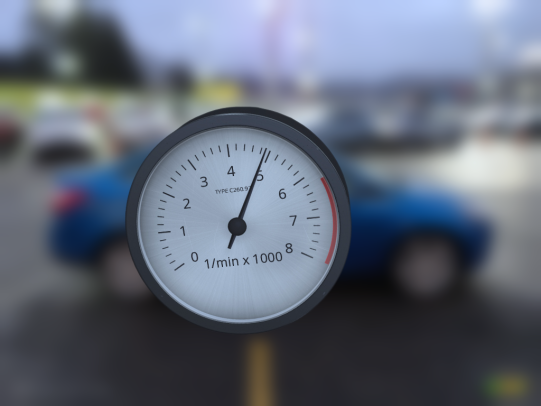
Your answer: 4900 rpm
